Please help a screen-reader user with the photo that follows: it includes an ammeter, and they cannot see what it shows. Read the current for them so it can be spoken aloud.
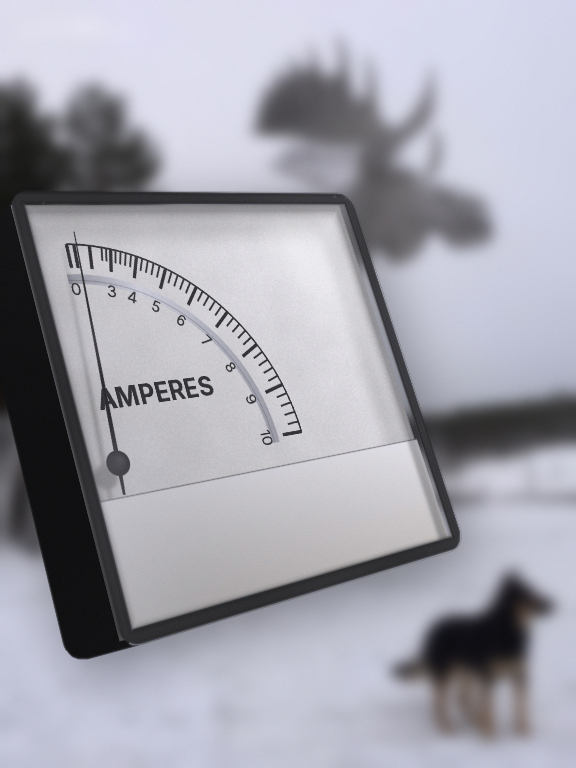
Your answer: 1 A
